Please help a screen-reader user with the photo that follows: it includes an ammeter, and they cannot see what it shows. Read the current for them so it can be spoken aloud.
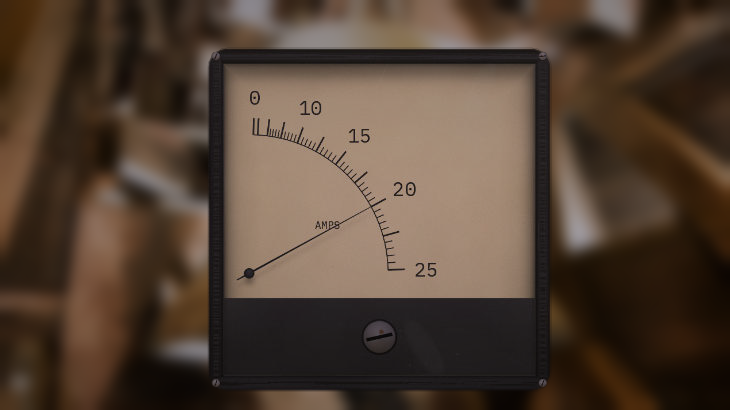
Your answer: 20 A
